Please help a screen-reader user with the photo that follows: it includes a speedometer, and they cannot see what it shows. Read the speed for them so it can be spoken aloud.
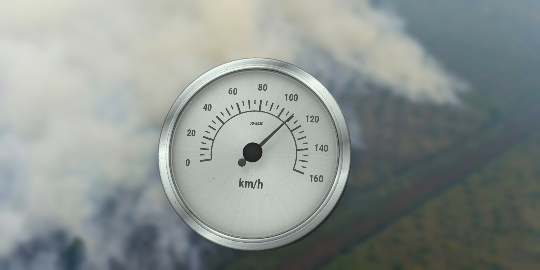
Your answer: 110 km/h
